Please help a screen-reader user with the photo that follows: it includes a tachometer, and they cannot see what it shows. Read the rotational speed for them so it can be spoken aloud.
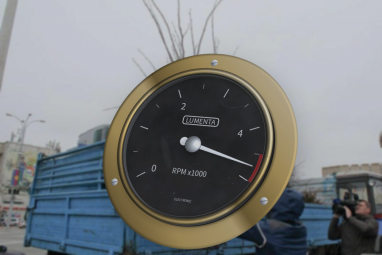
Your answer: 4750 rpm
